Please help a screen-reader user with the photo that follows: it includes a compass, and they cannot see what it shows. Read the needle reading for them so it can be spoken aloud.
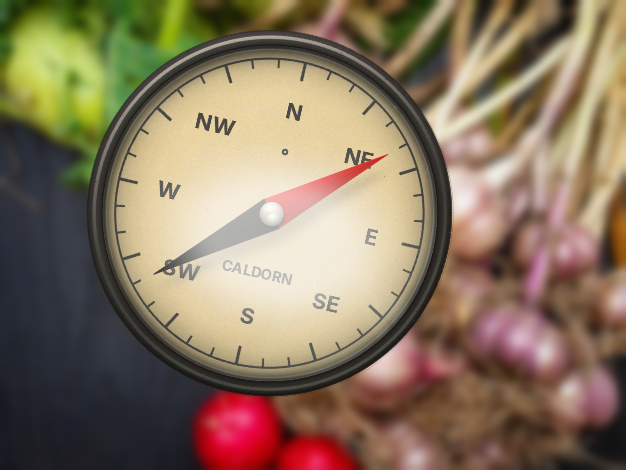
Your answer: 50 °
